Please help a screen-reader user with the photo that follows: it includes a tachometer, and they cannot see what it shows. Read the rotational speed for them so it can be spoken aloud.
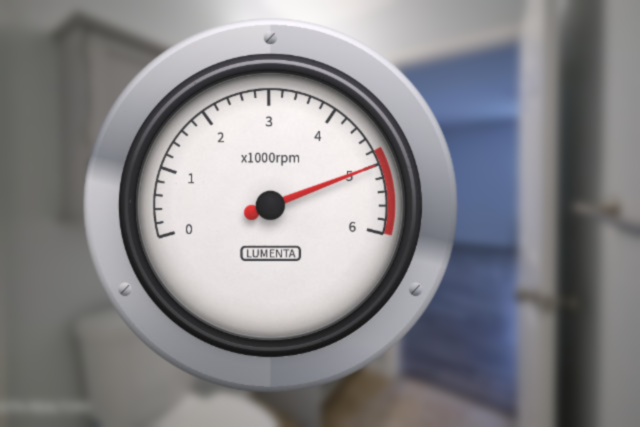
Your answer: 5000 rpm
